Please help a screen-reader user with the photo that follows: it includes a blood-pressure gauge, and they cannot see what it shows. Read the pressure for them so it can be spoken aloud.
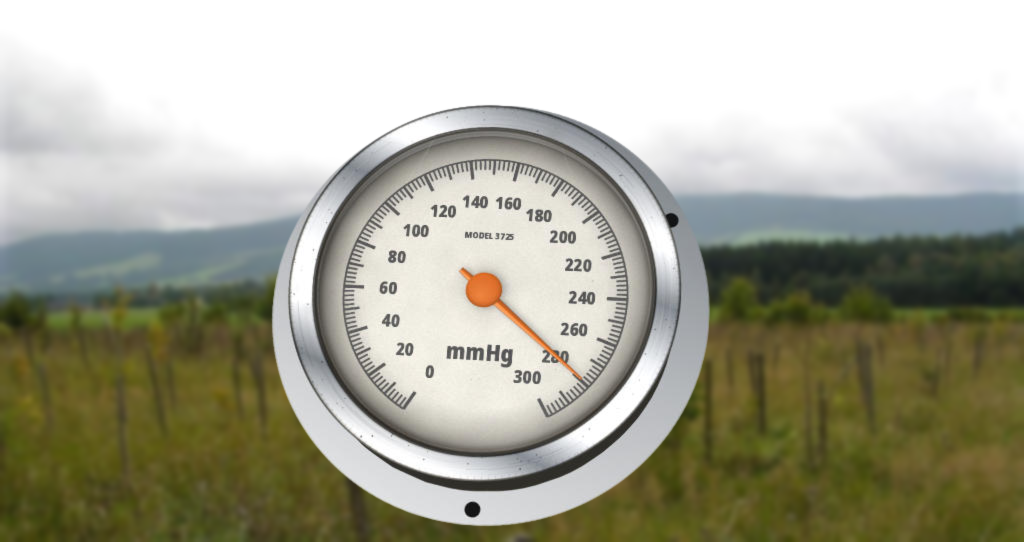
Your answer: 280 mmHg
